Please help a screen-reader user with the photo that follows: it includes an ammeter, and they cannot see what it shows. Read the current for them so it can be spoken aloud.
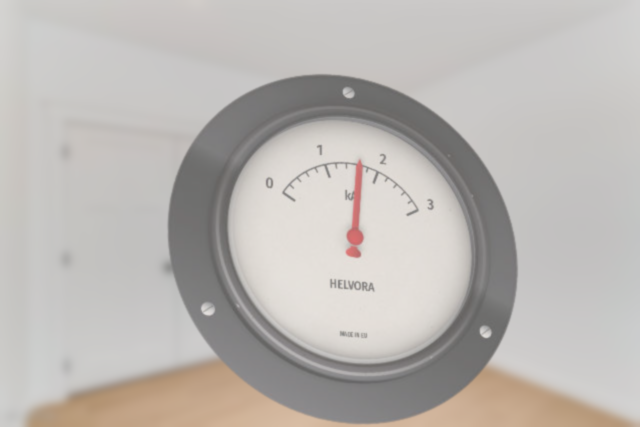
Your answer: 1.6 kA
